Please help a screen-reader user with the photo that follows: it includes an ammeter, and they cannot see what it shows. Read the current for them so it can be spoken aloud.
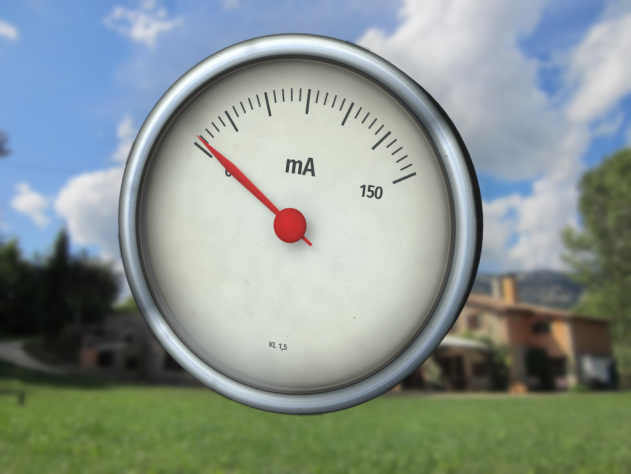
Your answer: 5 mA
